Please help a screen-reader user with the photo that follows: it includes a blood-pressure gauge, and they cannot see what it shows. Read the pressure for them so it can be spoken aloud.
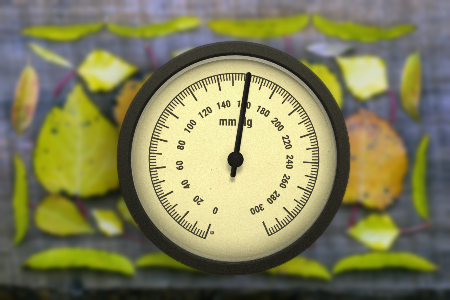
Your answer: 160 mmHg
